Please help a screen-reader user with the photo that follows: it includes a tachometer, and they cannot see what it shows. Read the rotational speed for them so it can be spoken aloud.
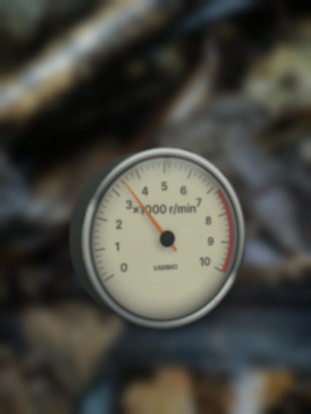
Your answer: 3400 rpm
